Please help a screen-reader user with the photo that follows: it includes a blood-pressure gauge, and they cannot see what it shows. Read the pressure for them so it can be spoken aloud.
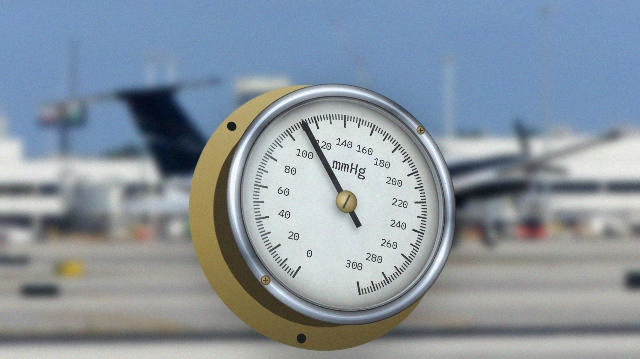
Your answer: 110 mmHg
